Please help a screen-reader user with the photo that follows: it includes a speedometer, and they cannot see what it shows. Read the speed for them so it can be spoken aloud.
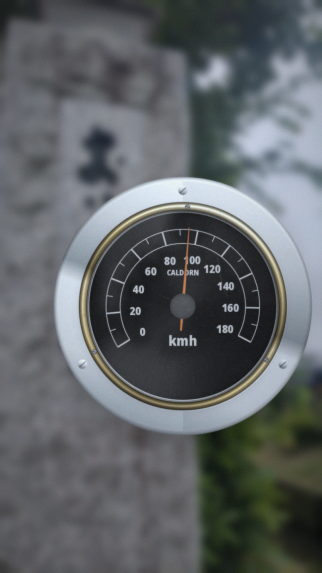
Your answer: 95 km/h
